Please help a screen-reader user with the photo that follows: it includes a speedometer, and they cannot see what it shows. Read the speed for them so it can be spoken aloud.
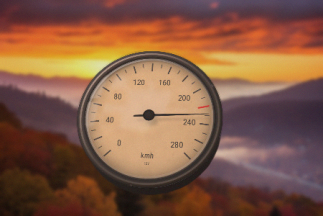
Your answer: 230 km/h
